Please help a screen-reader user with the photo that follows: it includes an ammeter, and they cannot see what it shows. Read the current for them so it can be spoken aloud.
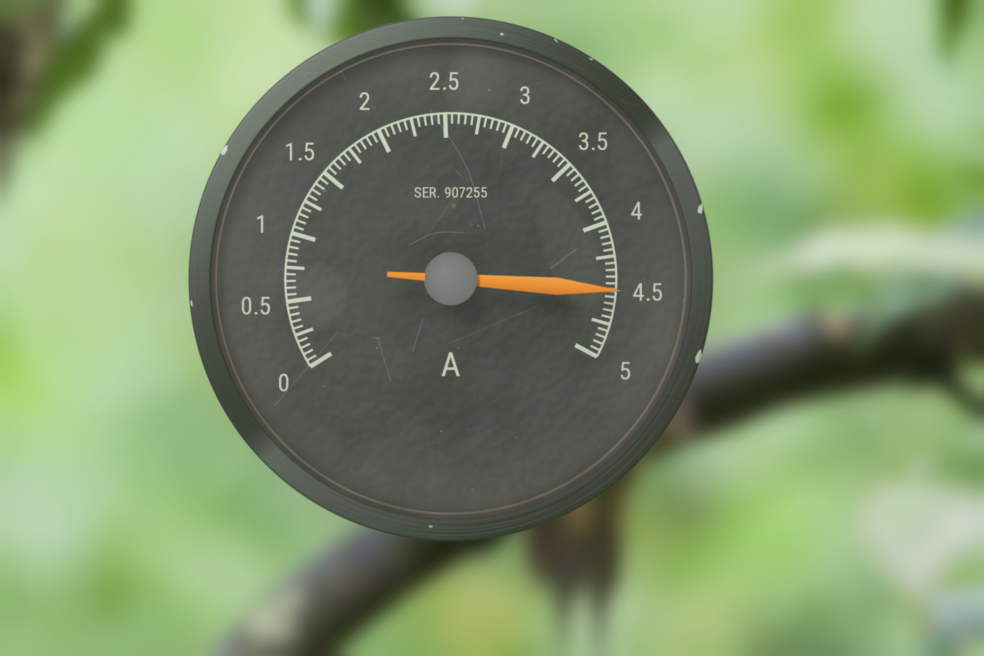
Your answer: 4.5 A
